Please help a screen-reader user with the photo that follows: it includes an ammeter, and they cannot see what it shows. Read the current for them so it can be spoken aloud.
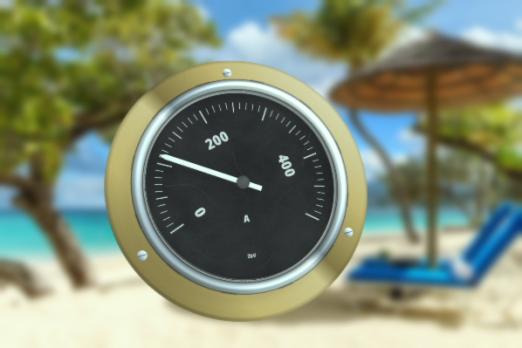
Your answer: 110 A
